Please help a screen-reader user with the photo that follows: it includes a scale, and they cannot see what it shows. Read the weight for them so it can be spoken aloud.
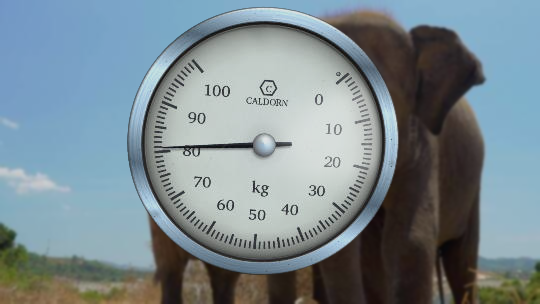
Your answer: 81 kg
